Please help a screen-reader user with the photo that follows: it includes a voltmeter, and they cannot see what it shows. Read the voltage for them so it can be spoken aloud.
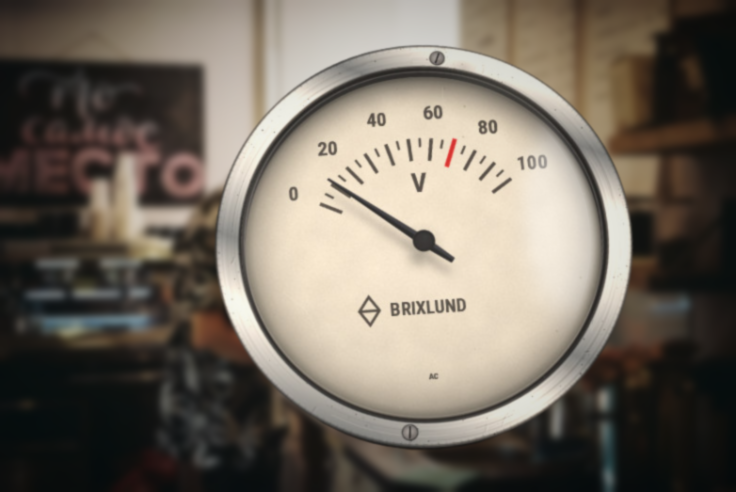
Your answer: 10 V
